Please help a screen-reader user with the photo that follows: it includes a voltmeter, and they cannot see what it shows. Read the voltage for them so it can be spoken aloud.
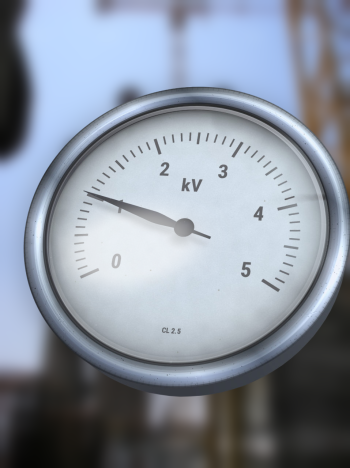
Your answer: 1 kV
